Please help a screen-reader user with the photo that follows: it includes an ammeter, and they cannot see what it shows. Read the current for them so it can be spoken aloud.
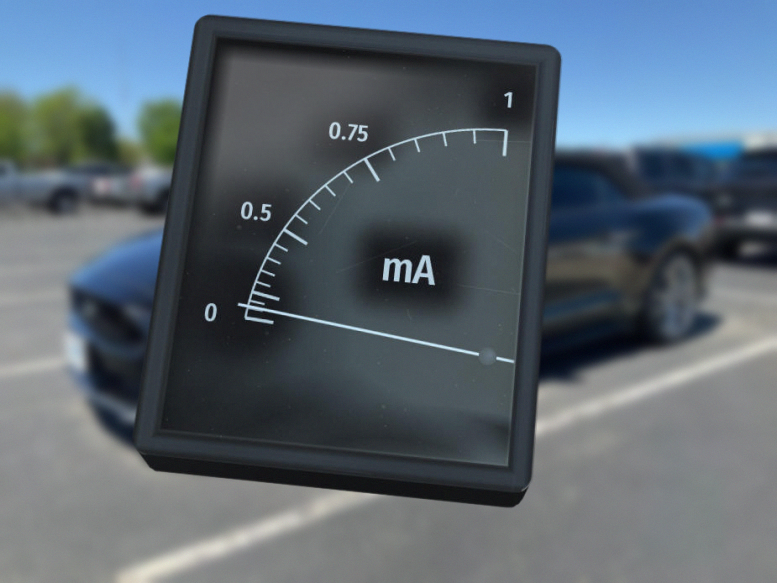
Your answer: 0.15 mA
